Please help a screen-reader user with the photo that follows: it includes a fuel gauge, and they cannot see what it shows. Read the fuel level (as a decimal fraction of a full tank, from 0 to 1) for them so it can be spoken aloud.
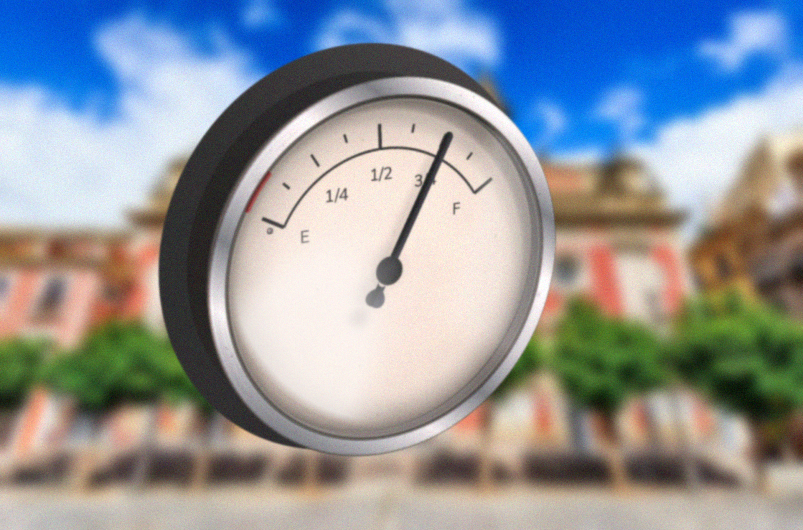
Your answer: 0.75
